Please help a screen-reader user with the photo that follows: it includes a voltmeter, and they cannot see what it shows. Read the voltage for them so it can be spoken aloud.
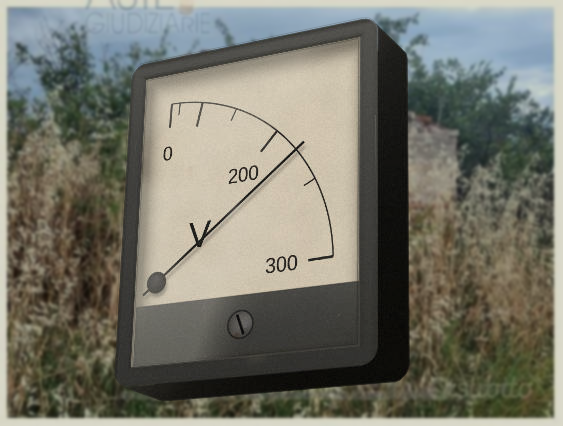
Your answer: 225 V
